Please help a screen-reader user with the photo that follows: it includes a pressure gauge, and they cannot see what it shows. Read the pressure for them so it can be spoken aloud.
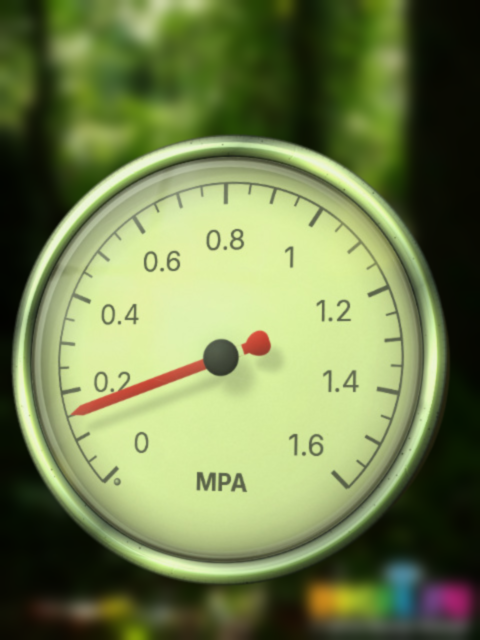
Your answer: 0.15 MPa
